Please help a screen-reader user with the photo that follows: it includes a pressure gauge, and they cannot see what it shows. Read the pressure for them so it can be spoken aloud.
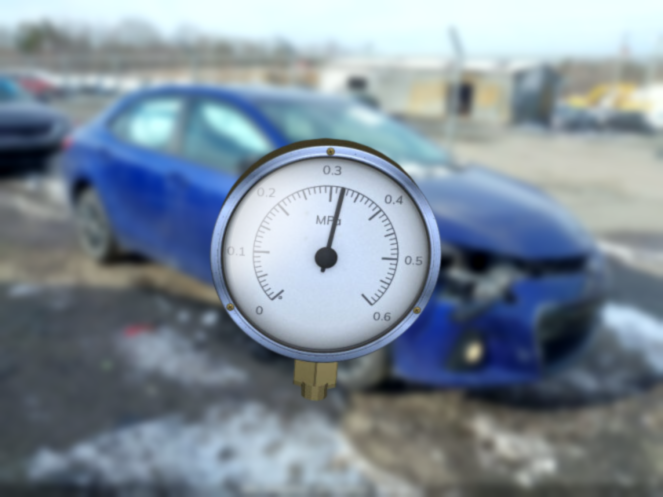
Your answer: 0.32 MPa
